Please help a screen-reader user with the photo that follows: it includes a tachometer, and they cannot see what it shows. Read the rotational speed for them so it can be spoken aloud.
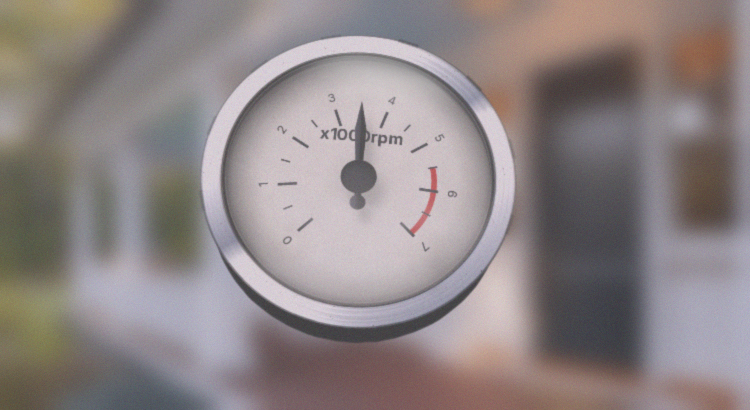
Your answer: 3500 rpm
